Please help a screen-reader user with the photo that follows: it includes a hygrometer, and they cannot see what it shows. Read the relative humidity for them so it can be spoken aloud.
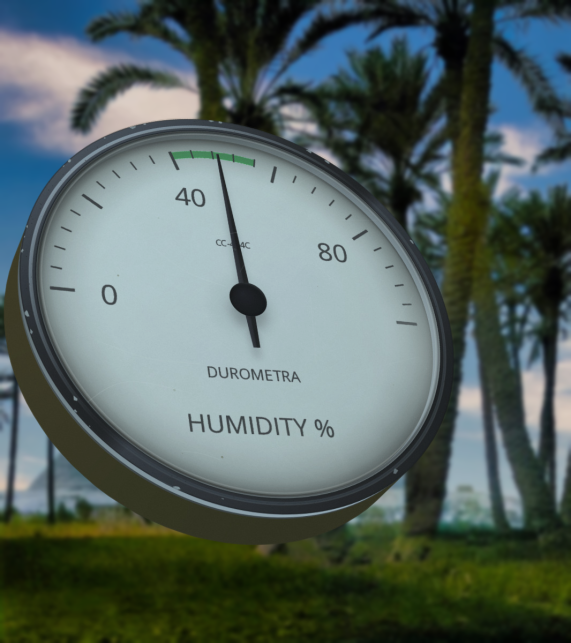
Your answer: 48 %
